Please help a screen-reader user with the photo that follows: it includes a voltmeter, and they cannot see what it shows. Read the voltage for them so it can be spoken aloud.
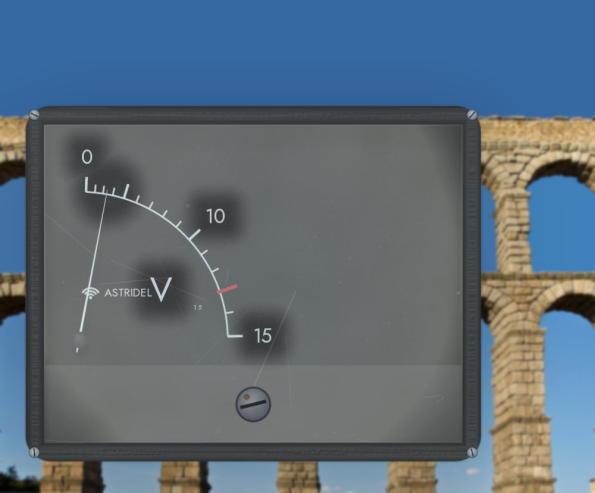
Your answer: 3.5 V
